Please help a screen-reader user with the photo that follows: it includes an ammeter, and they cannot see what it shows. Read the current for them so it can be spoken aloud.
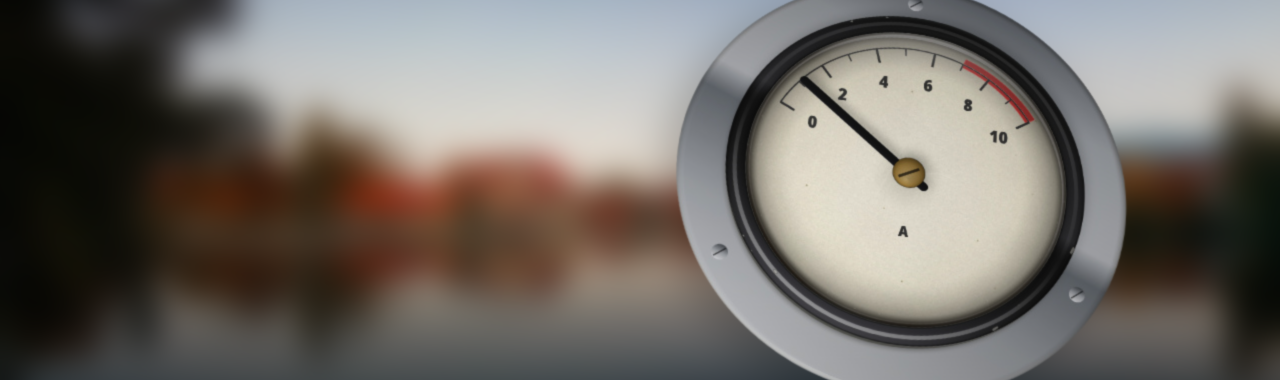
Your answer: 1 A
